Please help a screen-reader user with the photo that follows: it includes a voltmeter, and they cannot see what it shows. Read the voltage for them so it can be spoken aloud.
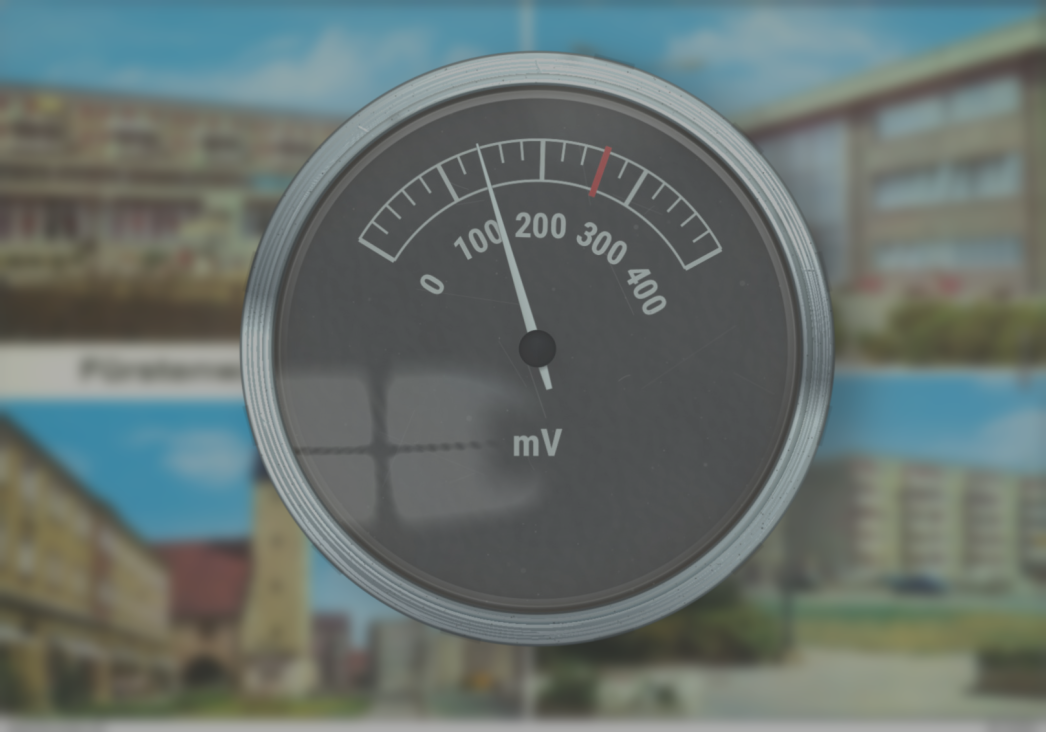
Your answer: 140 mV
